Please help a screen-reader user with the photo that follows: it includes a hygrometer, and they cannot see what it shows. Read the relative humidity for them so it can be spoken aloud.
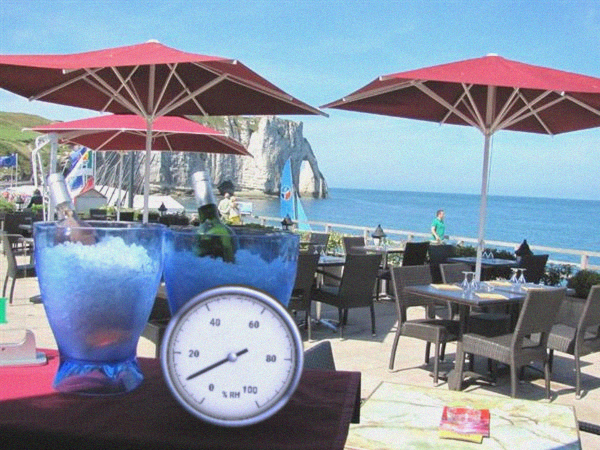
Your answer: 10 %
